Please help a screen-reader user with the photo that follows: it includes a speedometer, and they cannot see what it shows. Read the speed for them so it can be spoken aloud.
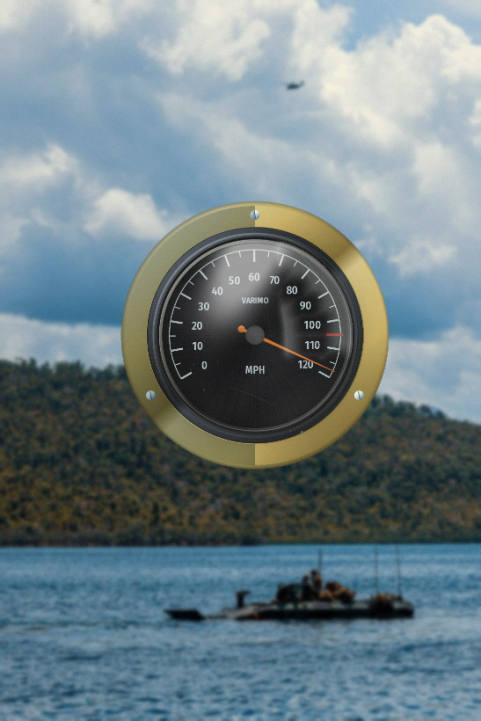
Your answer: 117.5 mph
